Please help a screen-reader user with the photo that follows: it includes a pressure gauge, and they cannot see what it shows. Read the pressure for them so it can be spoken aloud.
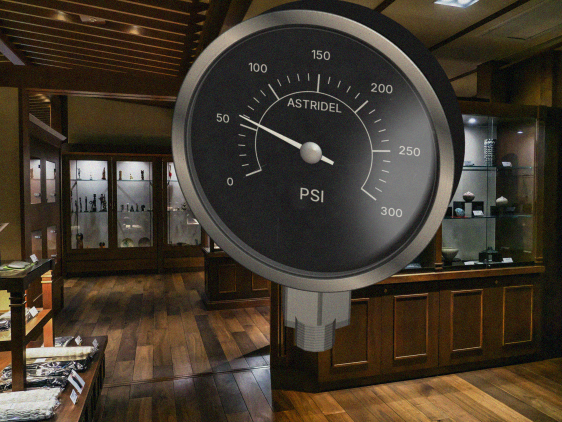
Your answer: 60 psi
